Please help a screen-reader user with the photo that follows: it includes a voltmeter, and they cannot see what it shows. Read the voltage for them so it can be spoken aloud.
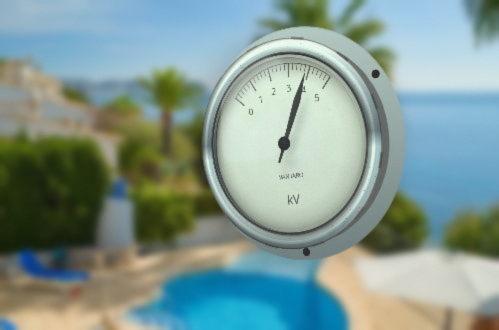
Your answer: 4 kV
